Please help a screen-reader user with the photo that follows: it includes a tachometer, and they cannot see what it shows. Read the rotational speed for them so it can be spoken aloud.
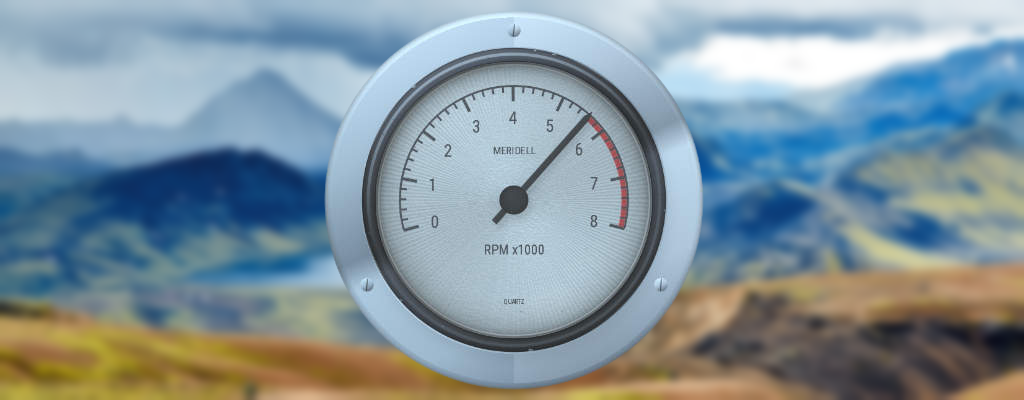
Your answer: 5600 rpm
